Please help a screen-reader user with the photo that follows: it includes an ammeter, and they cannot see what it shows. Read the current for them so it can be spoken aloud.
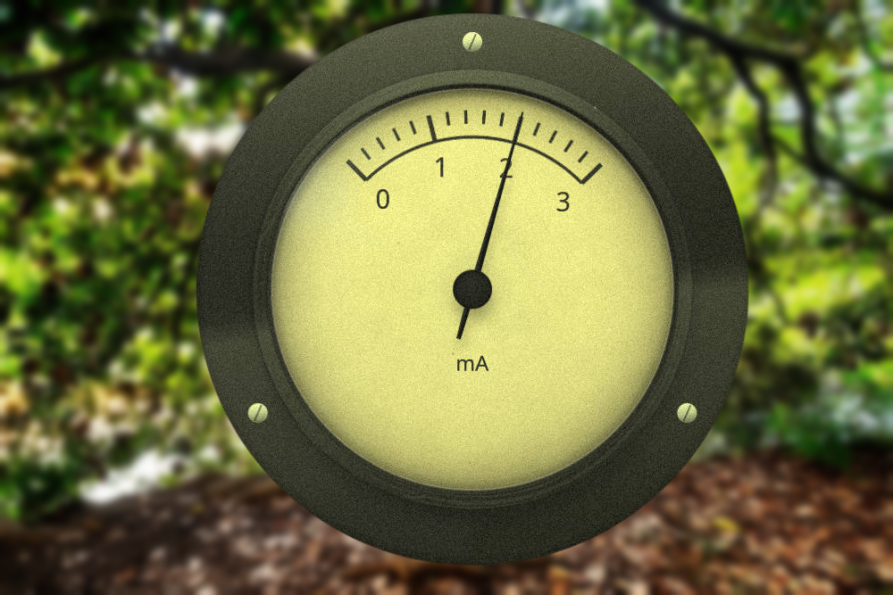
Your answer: 2 mA
